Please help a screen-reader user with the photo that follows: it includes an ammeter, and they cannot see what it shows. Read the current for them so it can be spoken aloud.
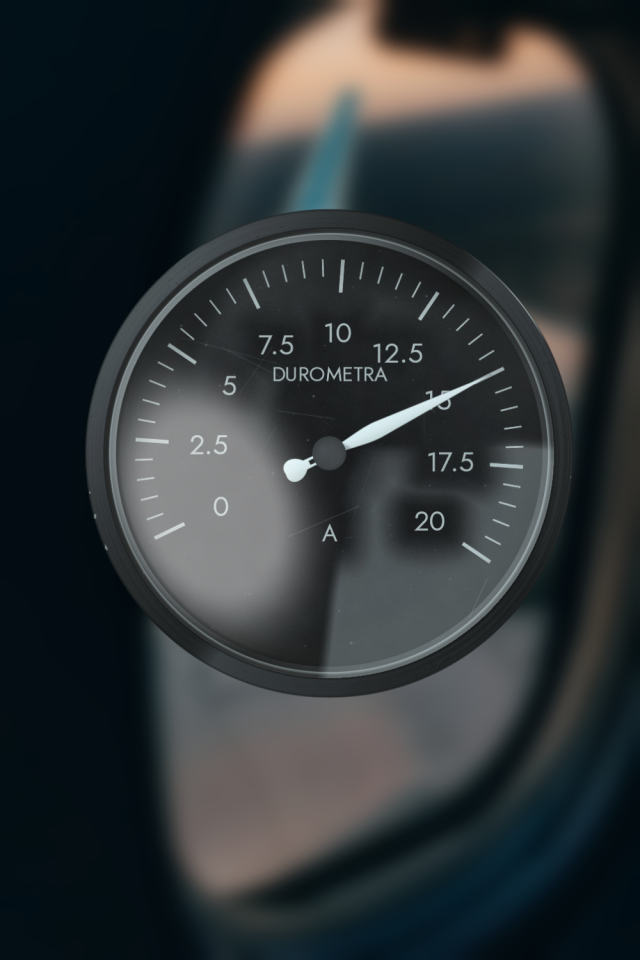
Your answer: 15 A
